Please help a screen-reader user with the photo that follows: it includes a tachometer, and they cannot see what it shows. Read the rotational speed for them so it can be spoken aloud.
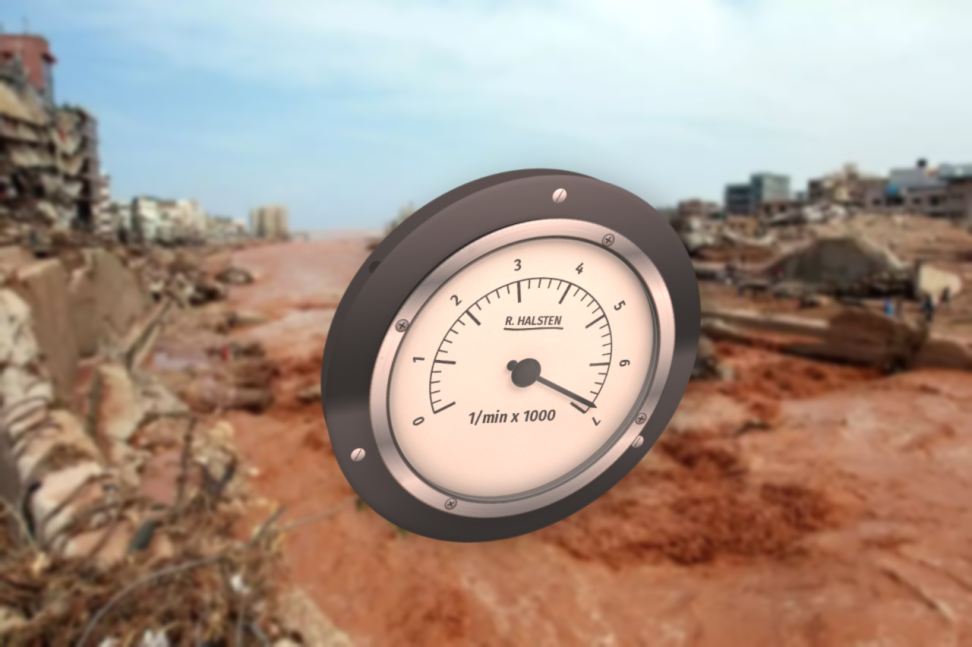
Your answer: 6800 rpm
